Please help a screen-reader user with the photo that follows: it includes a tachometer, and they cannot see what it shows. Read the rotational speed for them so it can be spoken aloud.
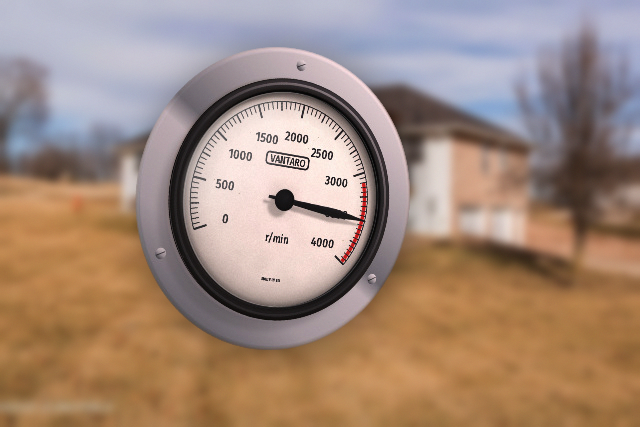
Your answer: 3500 rpm
